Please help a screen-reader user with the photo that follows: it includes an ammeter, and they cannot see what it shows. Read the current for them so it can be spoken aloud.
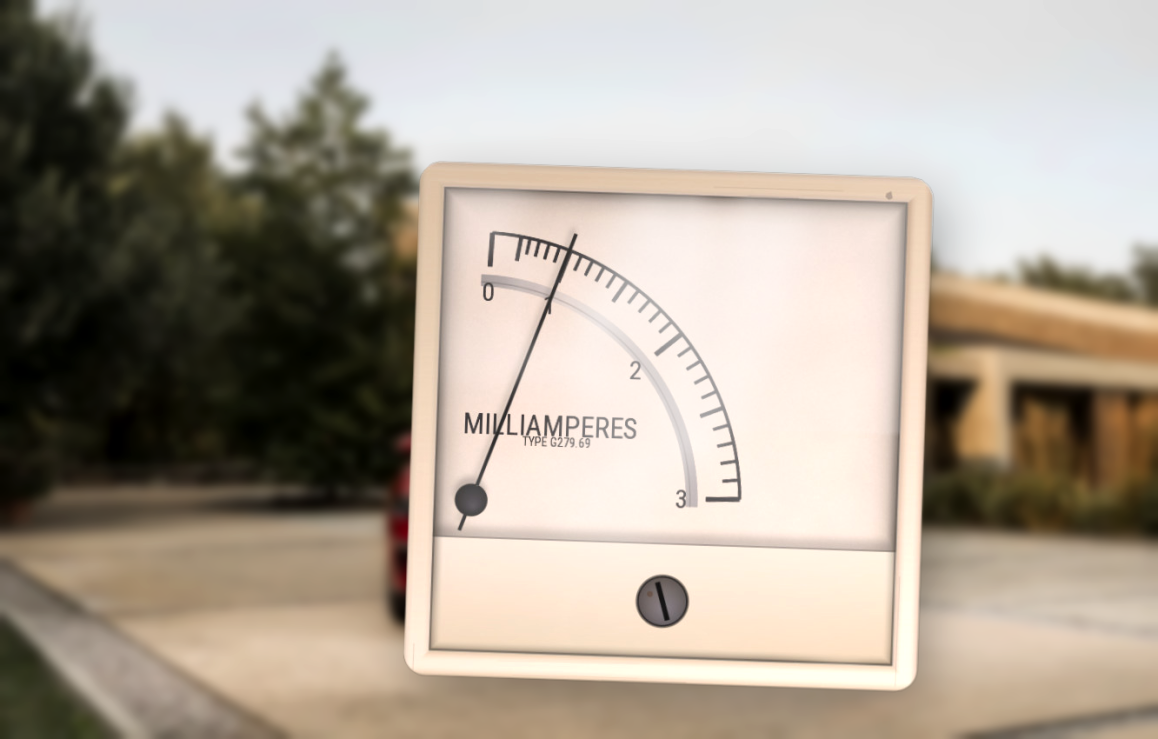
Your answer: 1 mA
